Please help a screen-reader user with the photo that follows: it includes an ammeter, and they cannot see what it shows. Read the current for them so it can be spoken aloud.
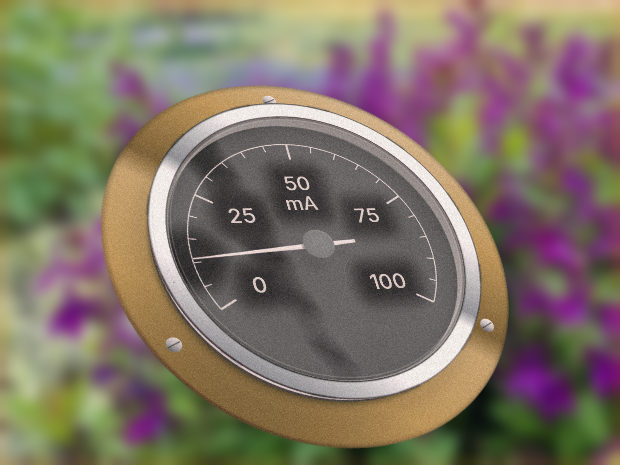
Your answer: 10 mA
